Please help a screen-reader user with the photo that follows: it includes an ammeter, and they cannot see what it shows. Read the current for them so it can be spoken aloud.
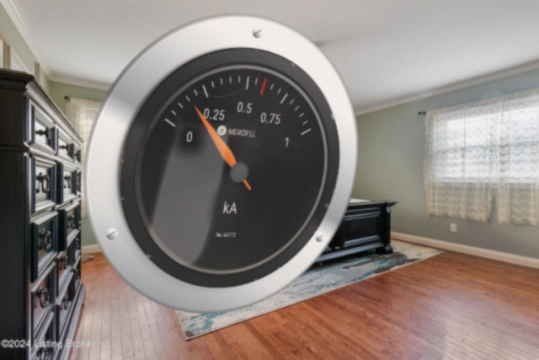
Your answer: 0.15 kA
